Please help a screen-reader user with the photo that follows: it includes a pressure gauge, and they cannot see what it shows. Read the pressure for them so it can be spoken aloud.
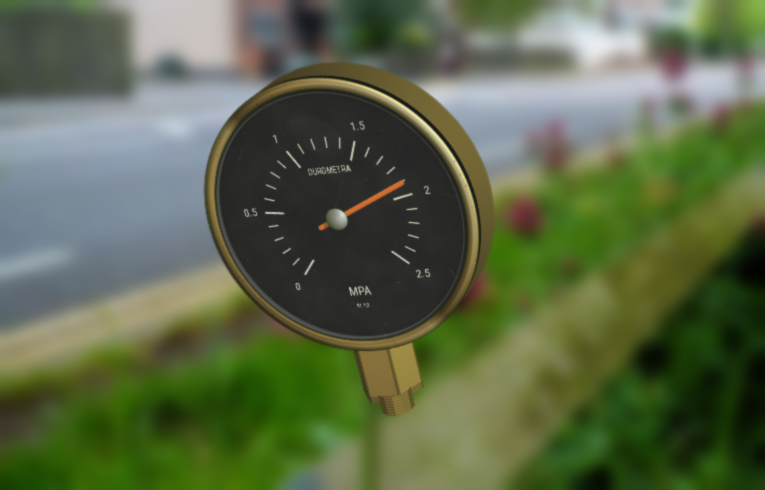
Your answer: 1.9 MPa
